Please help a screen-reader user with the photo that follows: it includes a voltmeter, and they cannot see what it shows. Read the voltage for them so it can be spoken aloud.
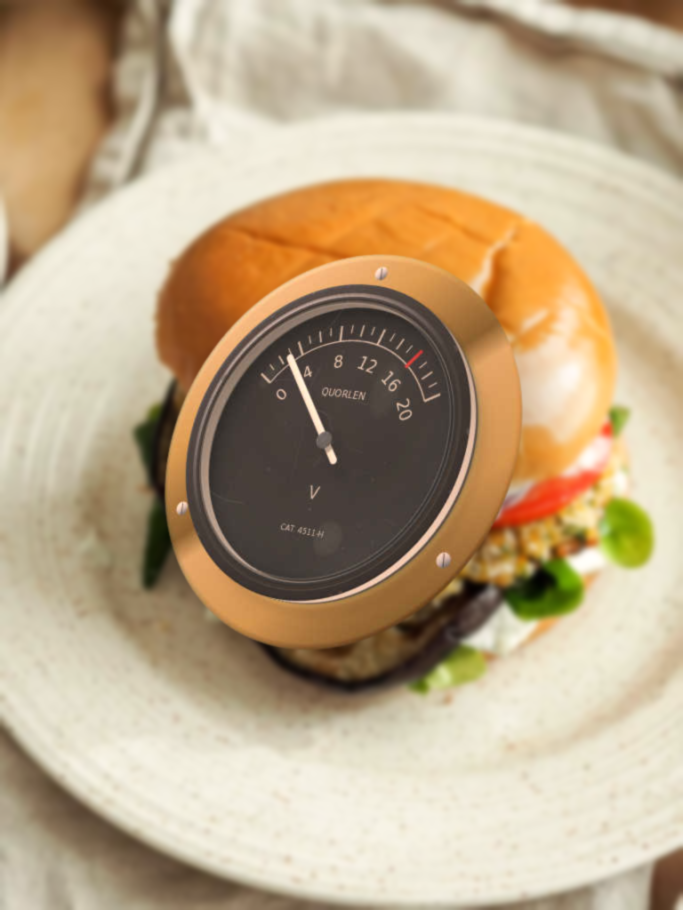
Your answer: 3 V
